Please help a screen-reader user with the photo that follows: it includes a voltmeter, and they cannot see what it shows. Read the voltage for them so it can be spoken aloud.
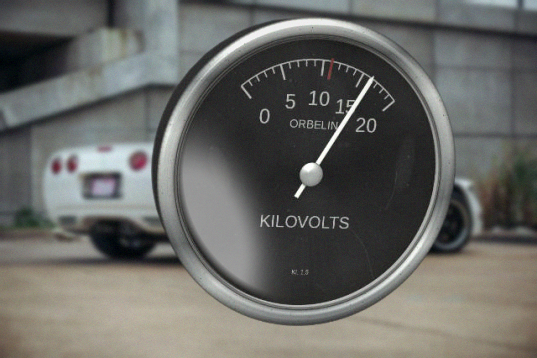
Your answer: 16 kV
